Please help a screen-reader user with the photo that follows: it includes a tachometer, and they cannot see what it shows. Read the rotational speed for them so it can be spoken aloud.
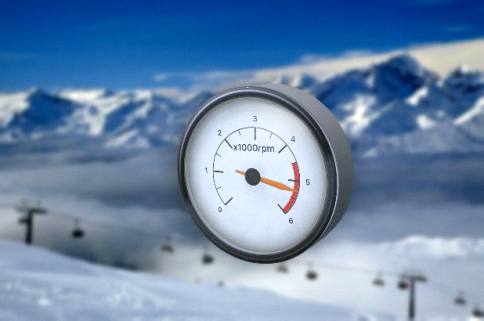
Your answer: 5250 rpm
